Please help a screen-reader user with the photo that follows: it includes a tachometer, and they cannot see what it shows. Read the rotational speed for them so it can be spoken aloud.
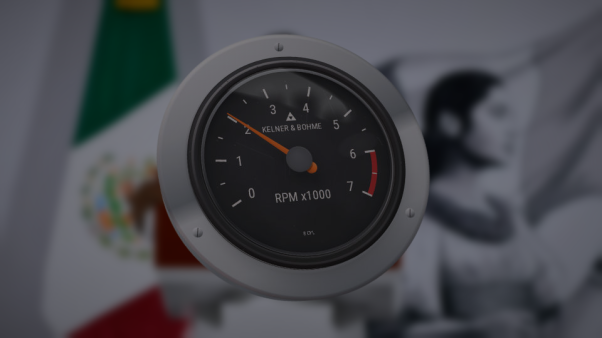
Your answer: 2000 rpm
